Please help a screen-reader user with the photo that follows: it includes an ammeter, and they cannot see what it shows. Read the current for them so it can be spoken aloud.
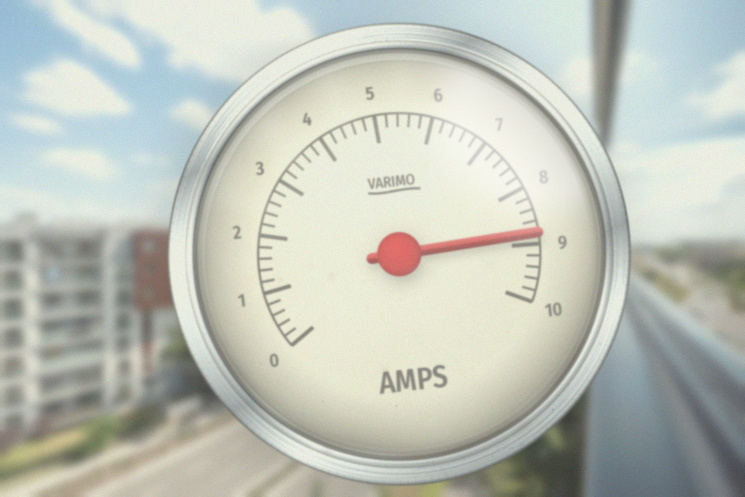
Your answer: 8.8 A
